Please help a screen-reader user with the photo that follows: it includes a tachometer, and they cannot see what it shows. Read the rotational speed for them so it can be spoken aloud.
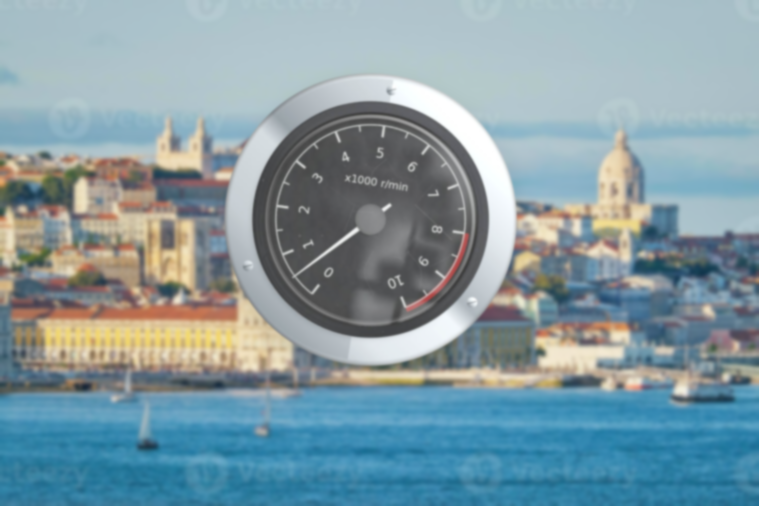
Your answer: 500 rpm
